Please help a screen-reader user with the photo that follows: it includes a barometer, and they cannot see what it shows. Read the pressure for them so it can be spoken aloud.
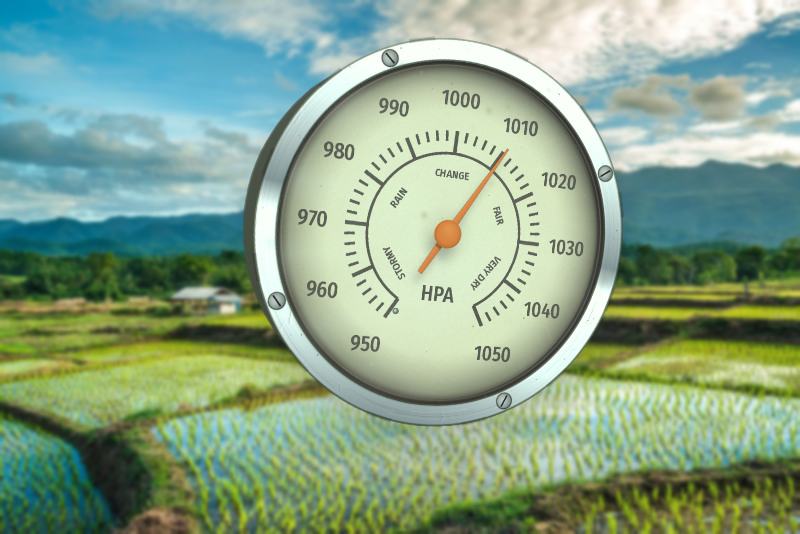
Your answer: 1010 hPa
